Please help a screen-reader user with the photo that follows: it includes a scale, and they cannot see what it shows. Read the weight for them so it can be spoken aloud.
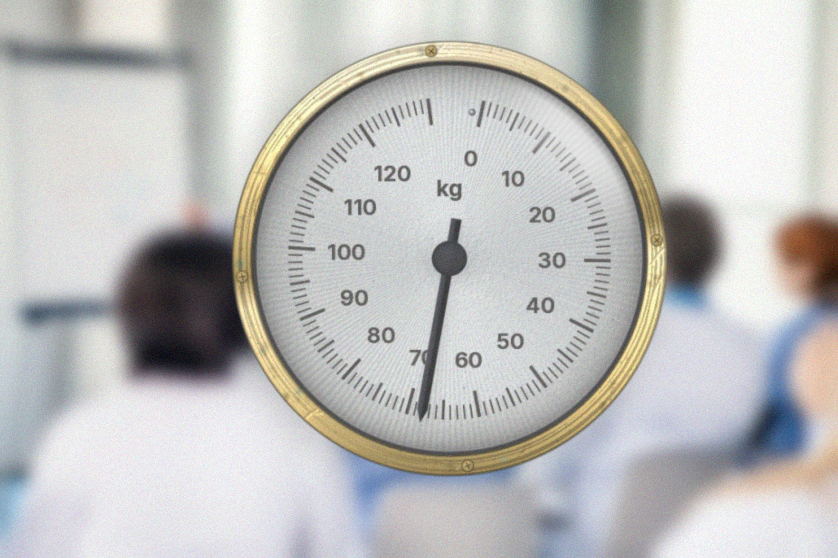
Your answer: 68 kg
